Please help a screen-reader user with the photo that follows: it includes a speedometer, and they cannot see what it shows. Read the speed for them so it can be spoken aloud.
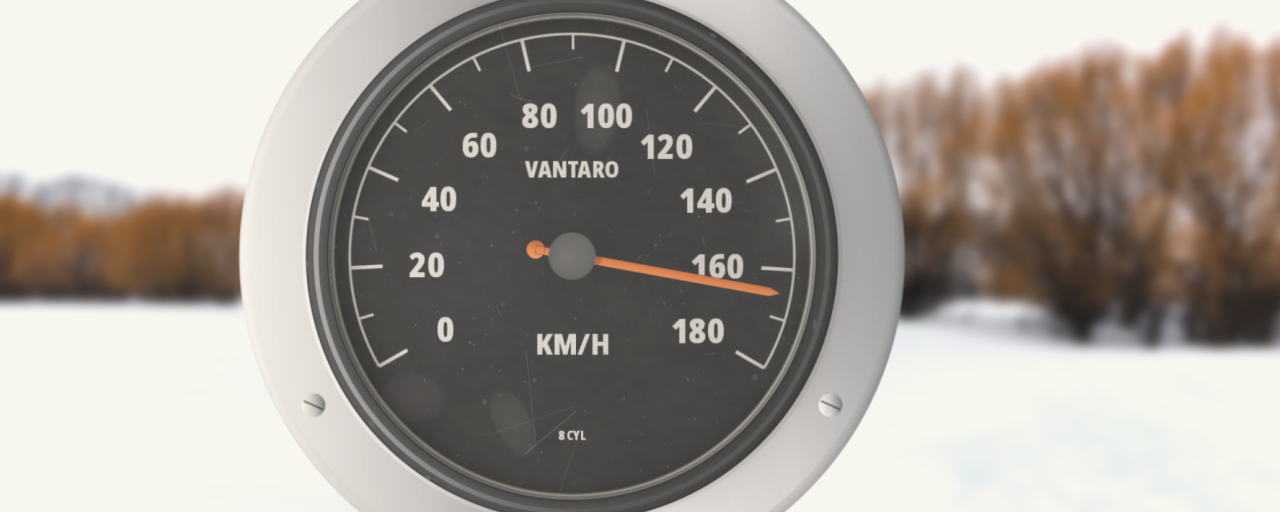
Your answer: 165 km/h
